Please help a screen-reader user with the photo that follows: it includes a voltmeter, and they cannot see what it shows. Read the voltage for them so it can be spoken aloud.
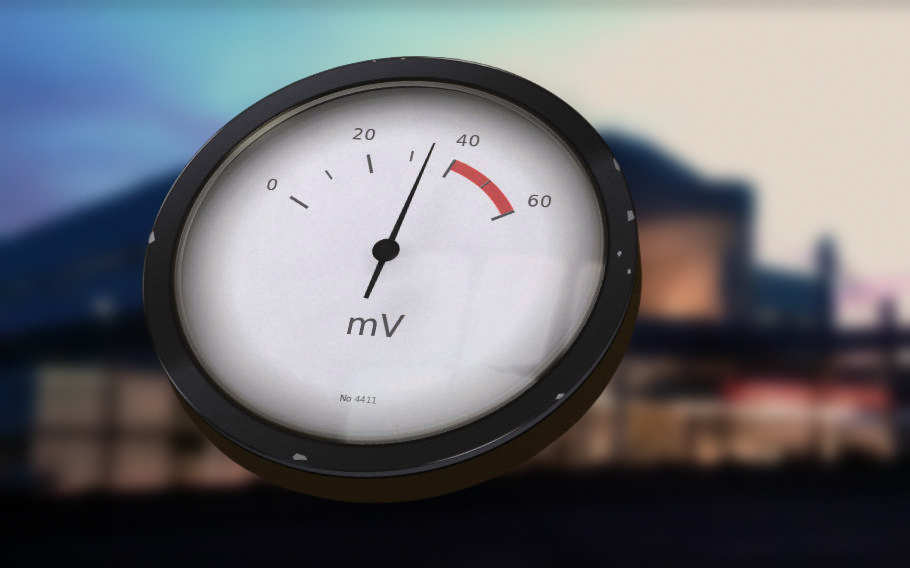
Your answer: 35 mV
